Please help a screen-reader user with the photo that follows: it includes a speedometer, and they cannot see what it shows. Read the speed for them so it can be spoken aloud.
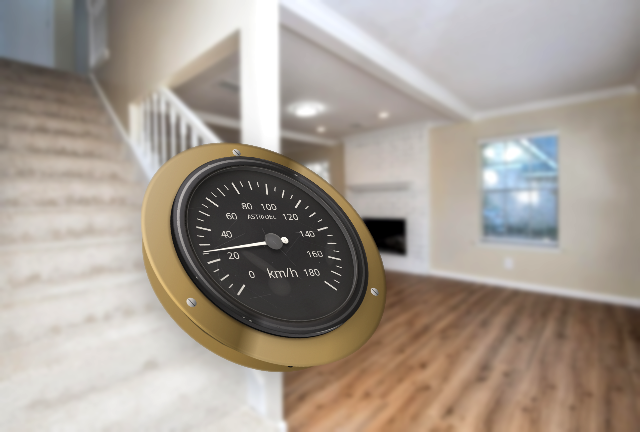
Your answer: 25 km/h
